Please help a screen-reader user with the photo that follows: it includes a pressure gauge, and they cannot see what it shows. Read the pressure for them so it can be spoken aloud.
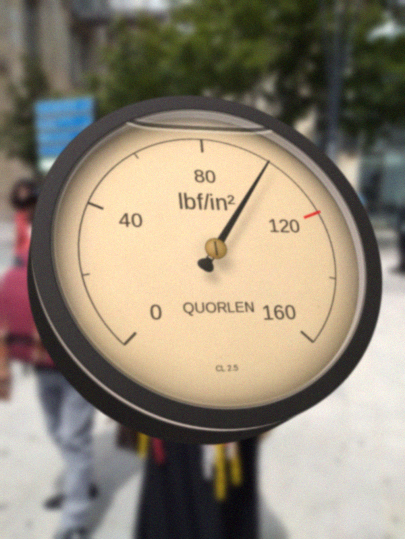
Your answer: 100 psi
